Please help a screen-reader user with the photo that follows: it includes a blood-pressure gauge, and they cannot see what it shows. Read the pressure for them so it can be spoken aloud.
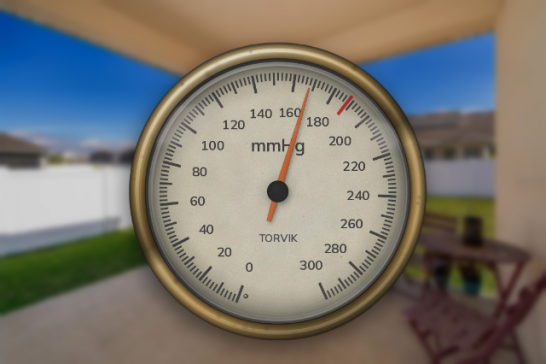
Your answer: 168 mmHg
